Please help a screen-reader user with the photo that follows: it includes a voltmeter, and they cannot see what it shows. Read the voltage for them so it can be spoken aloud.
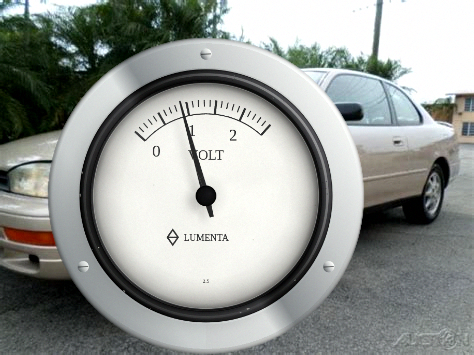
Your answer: 0.9 V
